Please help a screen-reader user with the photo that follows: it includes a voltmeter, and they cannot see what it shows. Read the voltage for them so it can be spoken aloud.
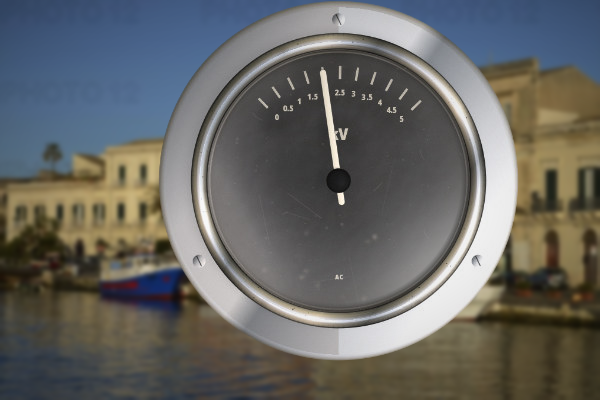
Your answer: 2 kV
